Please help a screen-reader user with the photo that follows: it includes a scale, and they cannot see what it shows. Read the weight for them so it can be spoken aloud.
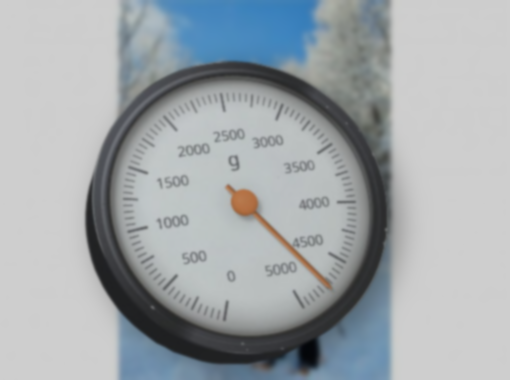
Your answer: 4750 g
